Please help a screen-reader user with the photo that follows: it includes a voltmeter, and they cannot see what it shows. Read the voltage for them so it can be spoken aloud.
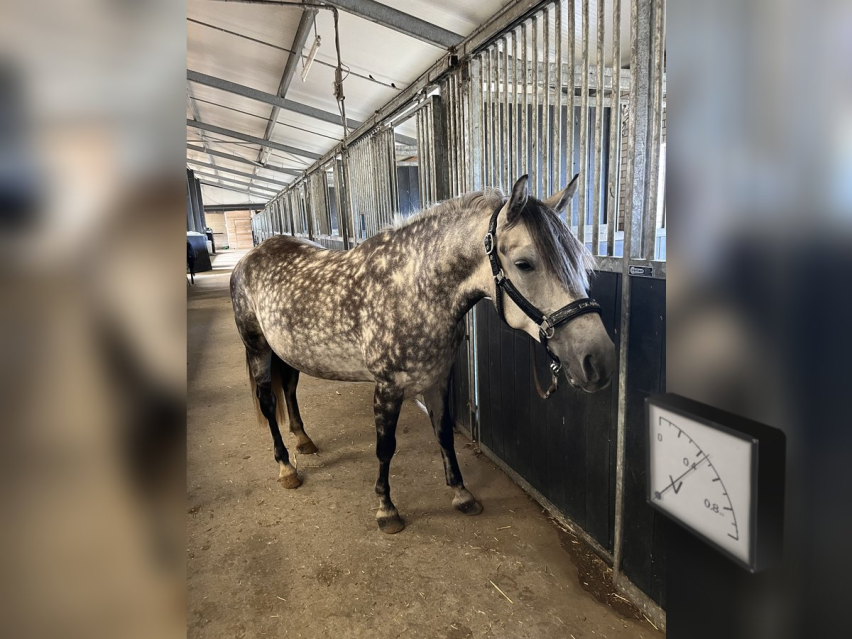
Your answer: 0.45 V
